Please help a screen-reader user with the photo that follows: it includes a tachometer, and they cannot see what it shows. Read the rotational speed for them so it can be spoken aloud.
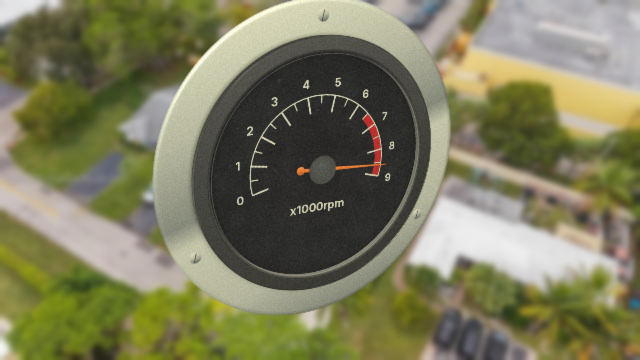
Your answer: 8500 rpm
